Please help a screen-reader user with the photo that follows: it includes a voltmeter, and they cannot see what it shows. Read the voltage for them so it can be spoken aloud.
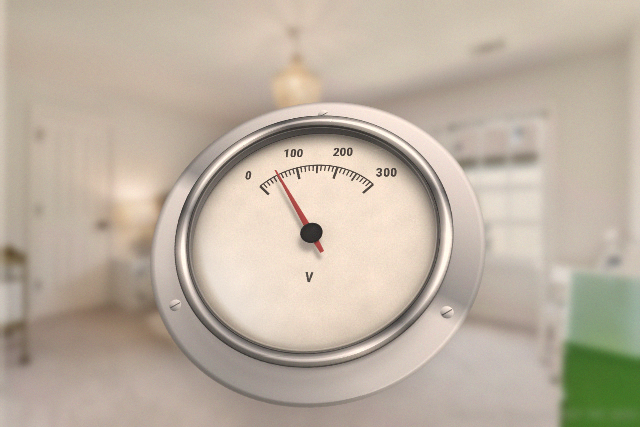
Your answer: 50 V
